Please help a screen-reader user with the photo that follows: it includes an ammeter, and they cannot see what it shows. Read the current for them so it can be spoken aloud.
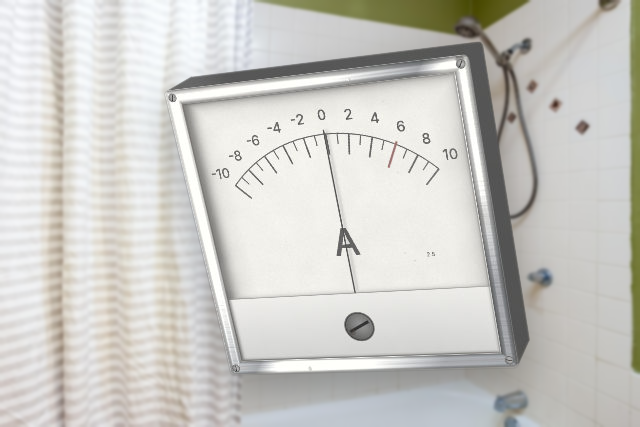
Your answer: 0 A
